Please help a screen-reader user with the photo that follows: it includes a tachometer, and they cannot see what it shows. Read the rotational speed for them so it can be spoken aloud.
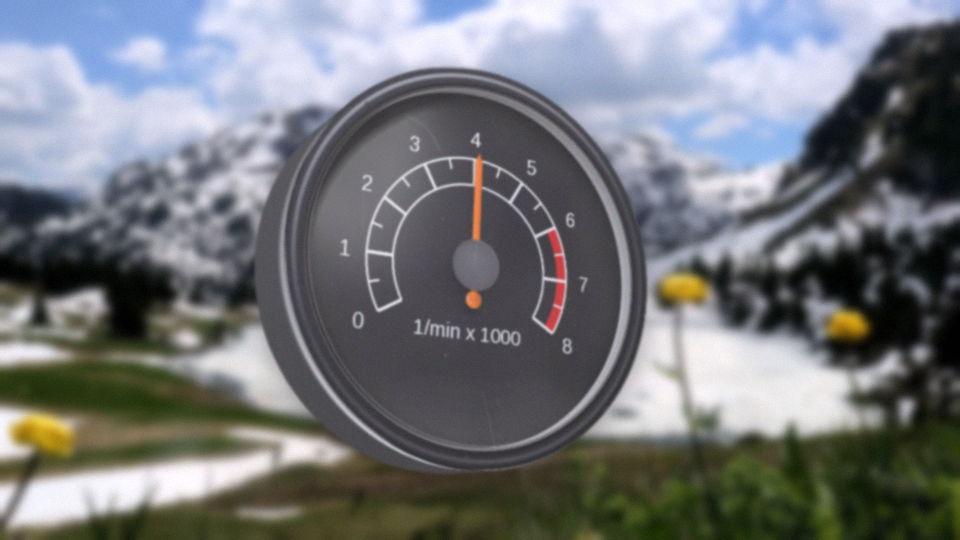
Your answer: 4000 rpm
